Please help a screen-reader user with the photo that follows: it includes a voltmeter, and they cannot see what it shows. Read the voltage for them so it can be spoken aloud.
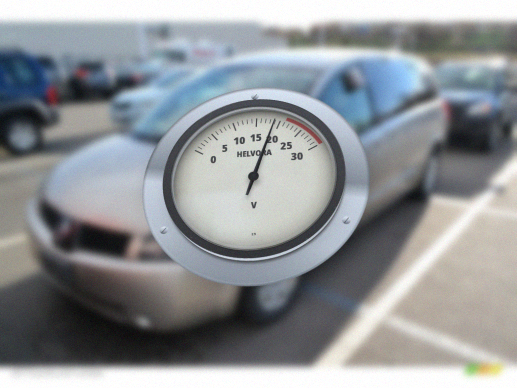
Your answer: 19 V
